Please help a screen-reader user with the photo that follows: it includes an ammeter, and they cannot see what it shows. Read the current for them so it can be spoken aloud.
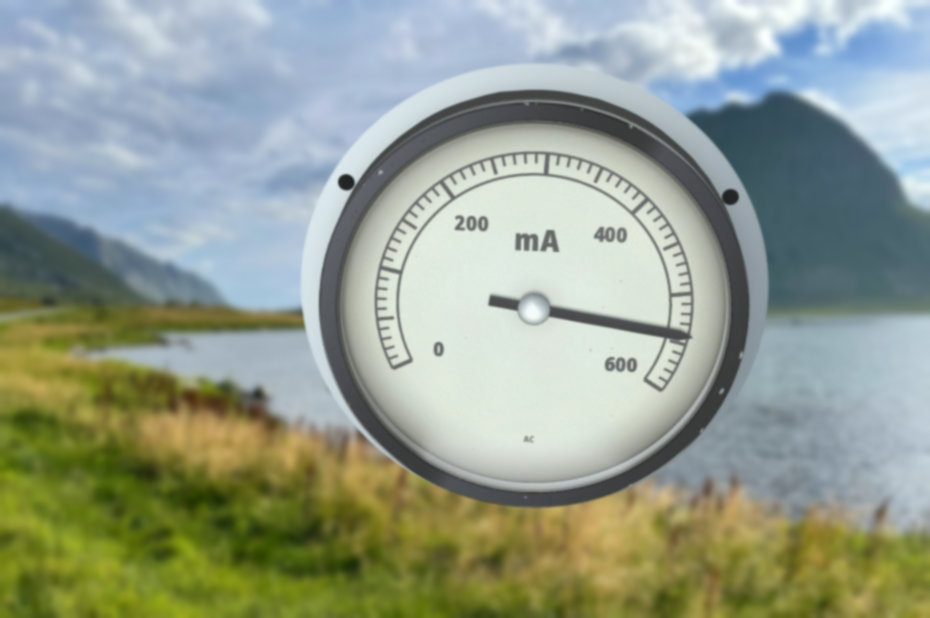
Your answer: 540 mA
